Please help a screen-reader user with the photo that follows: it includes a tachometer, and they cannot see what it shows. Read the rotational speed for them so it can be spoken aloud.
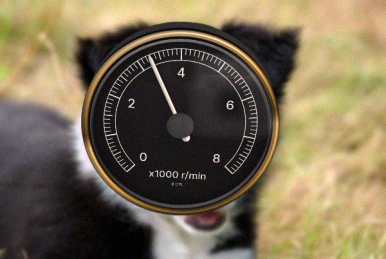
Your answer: 3300 rpm
